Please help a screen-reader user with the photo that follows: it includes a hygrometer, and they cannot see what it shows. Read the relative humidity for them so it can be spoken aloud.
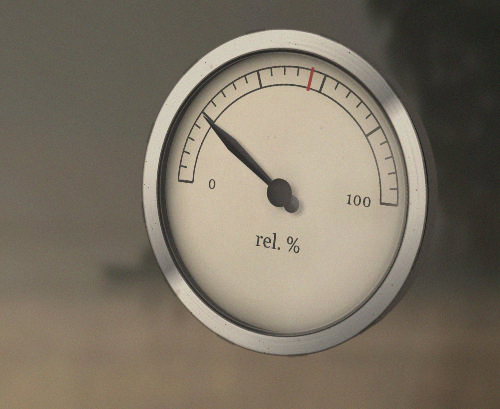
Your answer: 20 %
